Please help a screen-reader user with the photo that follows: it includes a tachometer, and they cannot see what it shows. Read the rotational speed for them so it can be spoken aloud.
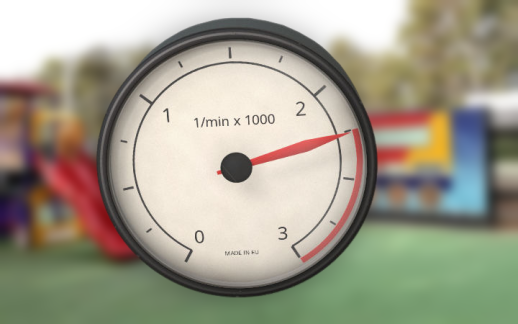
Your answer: 2250 rpm
